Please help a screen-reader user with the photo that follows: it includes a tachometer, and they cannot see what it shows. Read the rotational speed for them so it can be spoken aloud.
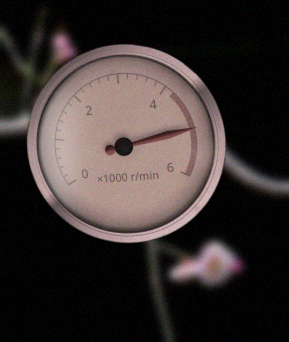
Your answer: 5000 rpm
